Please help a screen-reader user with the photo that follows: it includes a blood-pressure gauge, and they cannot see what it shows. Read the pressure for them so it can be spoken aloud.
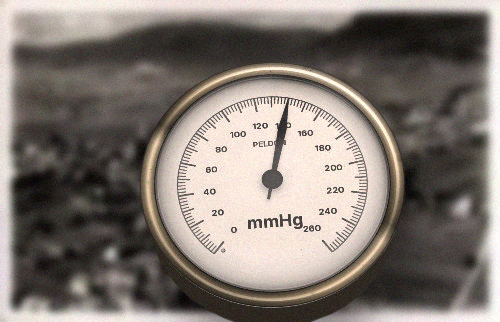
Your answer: 140 mmHg
